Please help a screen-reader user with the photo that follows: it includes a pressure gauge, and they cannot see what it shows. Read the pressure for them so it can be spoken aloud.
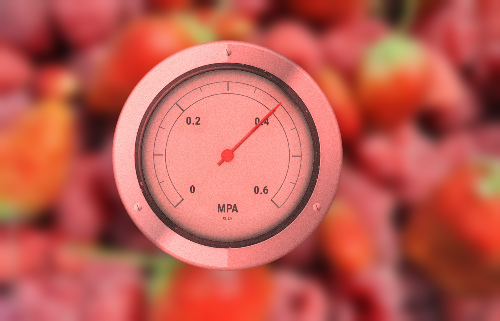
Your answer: 0.4 MPa
